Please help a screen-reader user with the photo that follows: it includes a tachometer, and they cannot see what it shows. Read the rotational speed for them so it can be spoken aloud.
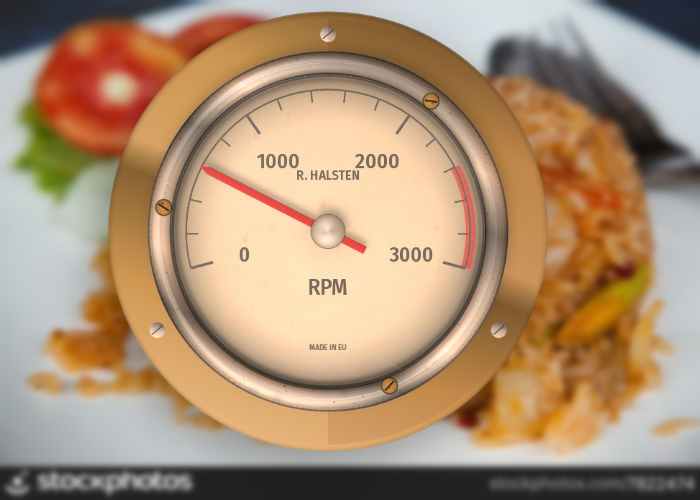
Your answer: 600 rpm
